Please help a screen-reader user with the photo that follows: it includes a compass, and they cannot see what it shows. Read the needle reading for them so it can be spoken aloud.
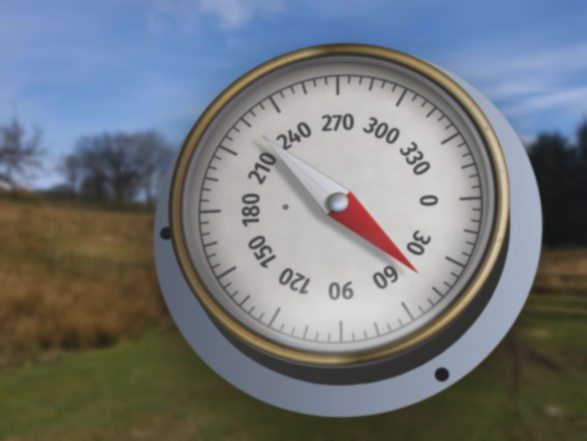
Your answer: 45 °
